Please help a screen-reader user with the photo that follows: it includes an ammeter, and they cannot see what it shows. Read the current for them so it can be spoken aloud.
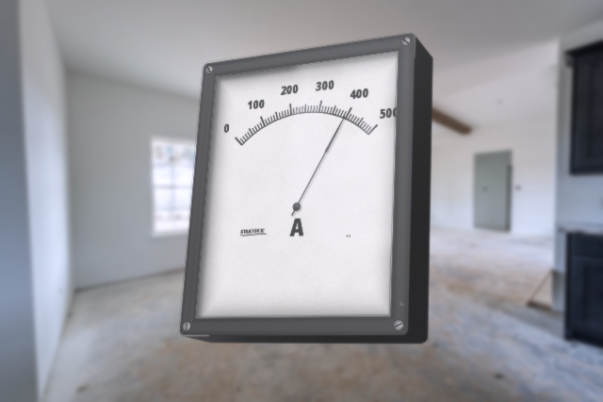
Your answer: 400 A
